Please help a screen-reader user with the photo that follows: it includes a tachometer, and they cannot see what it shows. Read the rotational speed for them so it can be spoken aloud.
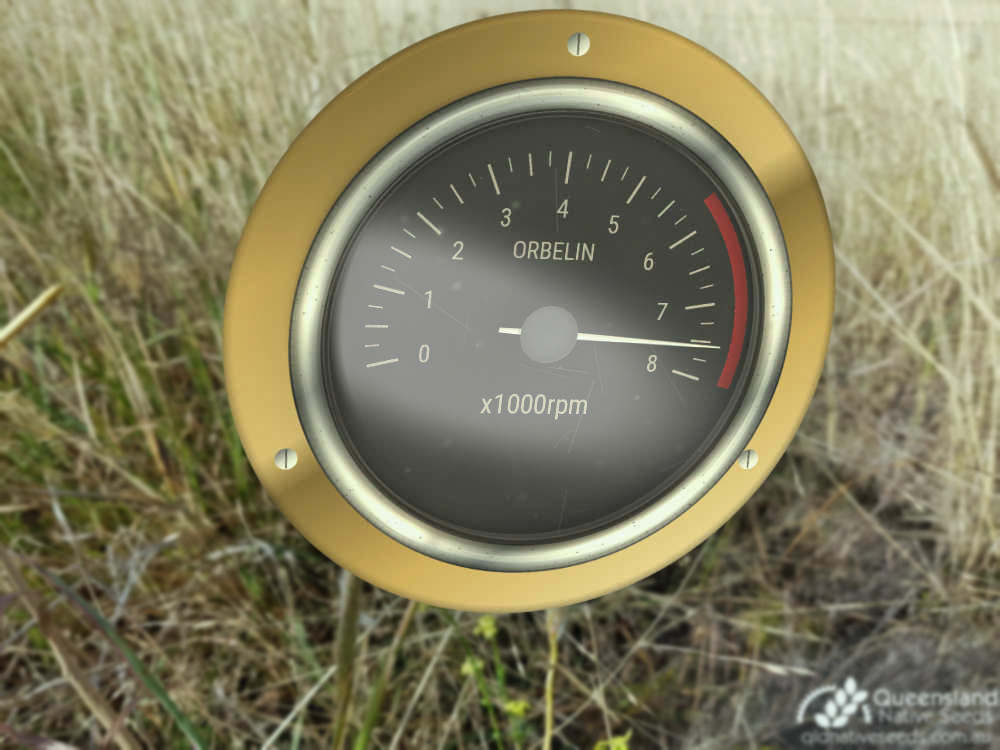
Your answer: 7500 rpm
